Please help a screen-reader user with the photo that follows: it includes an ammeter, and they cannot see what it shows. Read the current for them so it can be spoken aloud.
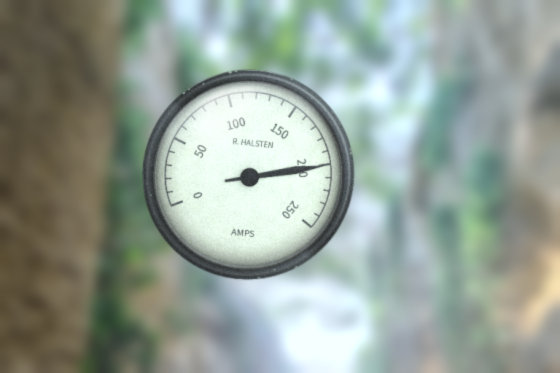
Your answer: 200 A
